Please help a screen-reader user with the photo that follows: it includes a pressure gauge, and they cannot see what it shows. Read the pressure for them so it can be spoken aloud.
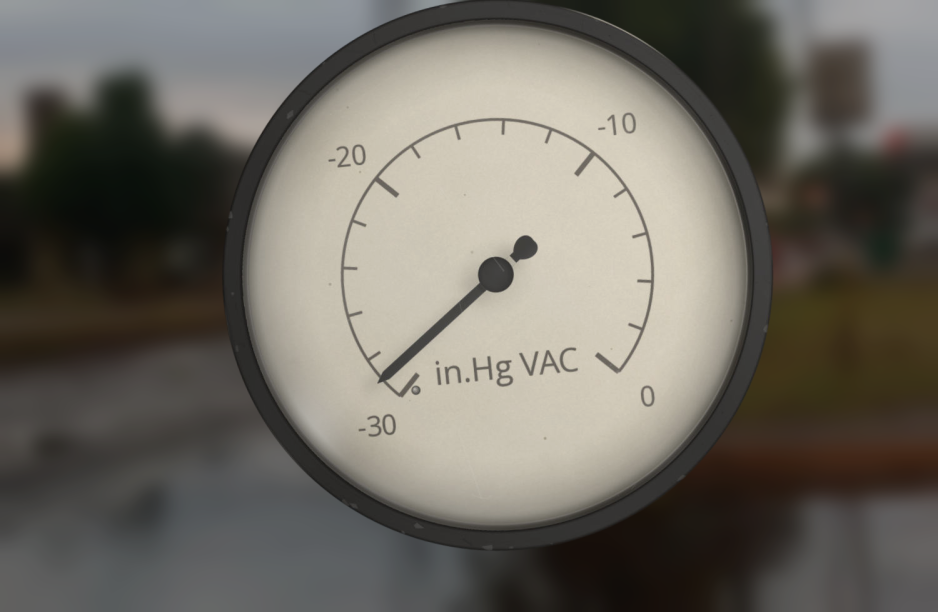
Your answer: -29 inHg
